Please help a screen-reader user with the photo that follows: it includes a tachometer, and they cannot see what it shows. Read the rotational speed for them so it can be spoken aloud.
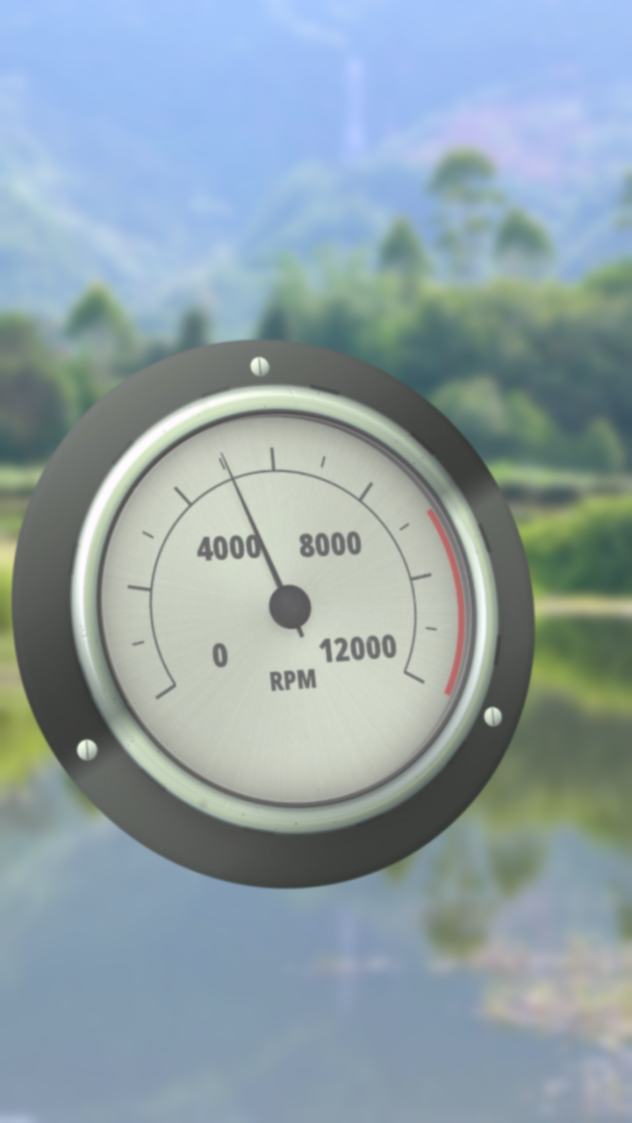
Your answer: 5000 rpm
